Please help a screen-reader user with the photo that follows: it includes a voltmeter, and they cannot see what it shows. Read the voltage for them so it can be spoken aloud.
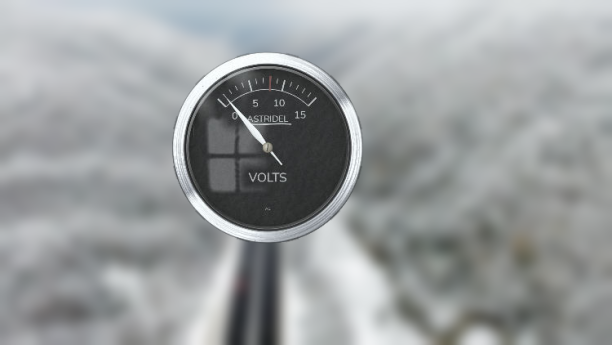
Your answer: 1 V
